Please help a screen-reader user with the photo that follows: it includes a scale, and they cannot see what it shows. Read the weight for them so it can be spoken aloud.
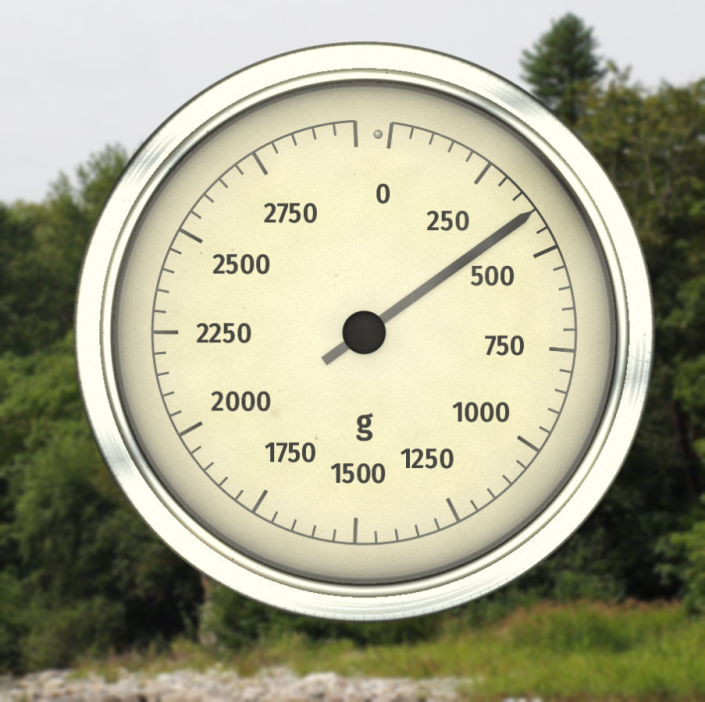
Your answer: 400 g
